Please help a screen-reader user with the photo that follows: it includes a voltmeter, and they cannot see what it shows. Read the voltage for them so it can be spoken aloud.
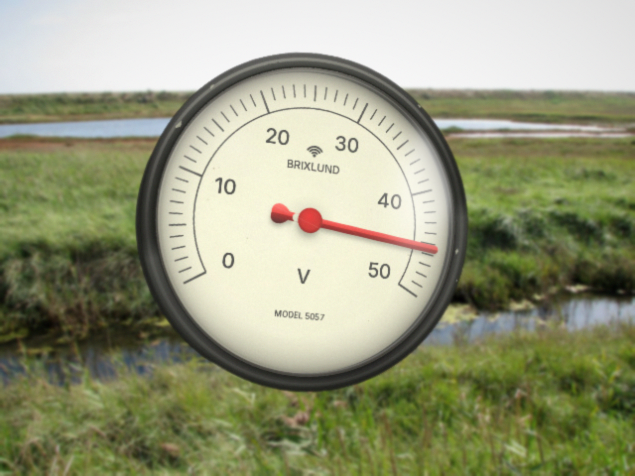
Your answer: 45.5 V
